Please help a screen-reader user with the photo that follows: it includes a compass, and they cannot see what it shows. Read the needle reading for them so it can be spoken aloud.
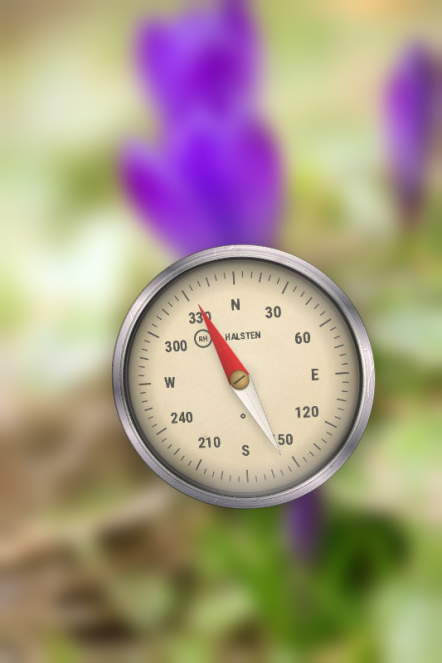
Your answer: 335 °
